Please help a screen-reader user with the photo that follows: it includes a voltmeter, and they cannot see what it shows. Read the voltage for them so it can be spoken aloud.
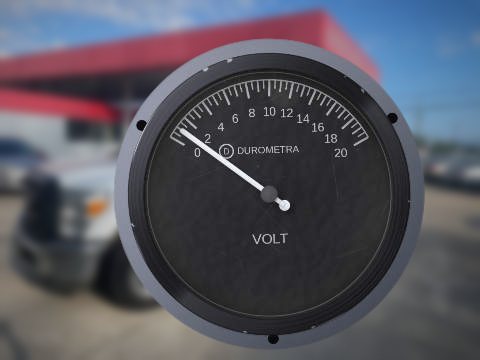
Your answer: 1 V
